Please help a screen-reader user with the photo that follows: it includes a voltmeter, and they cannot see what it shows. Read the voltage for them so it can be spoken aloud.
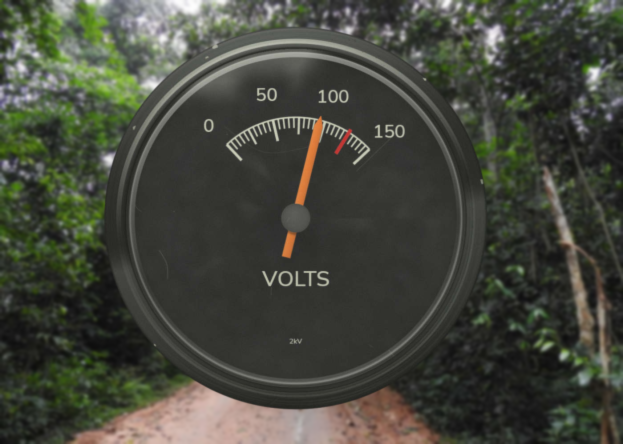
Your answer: 95 V
